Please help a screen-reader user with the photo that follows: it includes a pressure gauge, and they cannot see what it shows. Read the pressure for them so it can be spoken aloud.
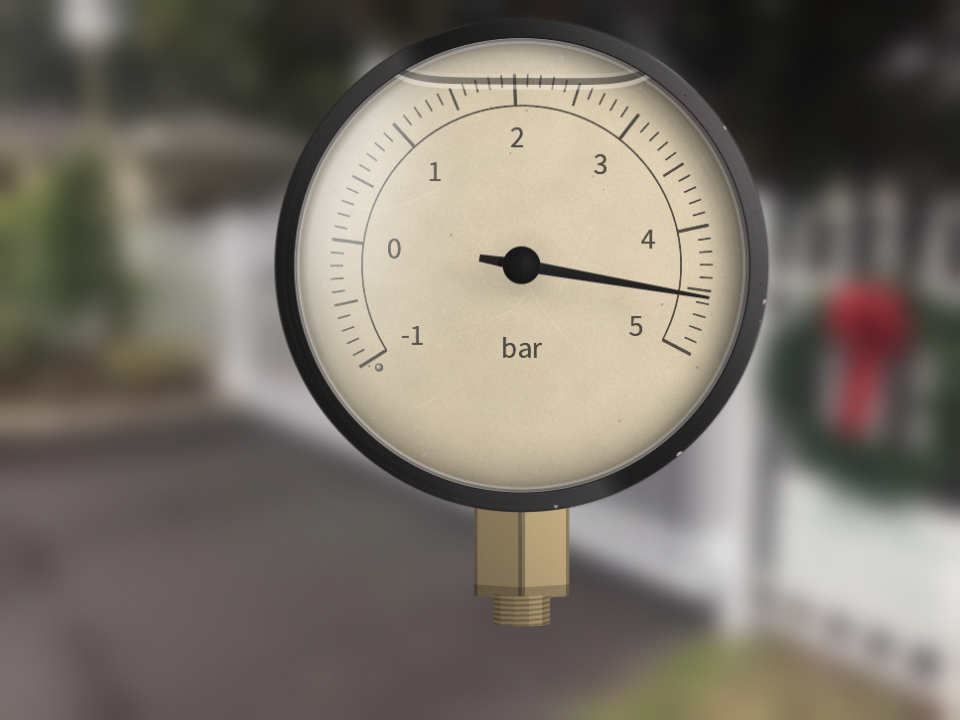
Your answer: 4.55 bar
